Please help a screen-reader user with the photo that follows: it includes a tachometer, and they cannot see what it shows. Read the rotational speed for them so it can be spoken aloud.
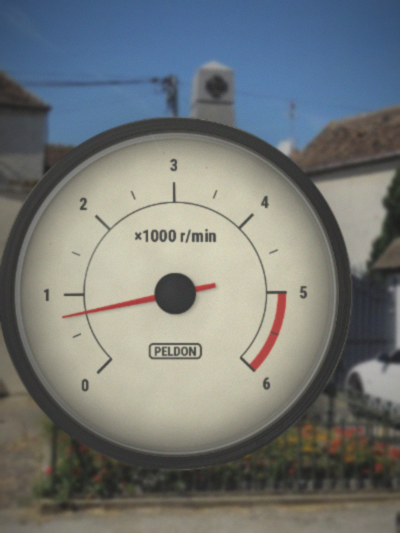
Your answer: 750 rpm
